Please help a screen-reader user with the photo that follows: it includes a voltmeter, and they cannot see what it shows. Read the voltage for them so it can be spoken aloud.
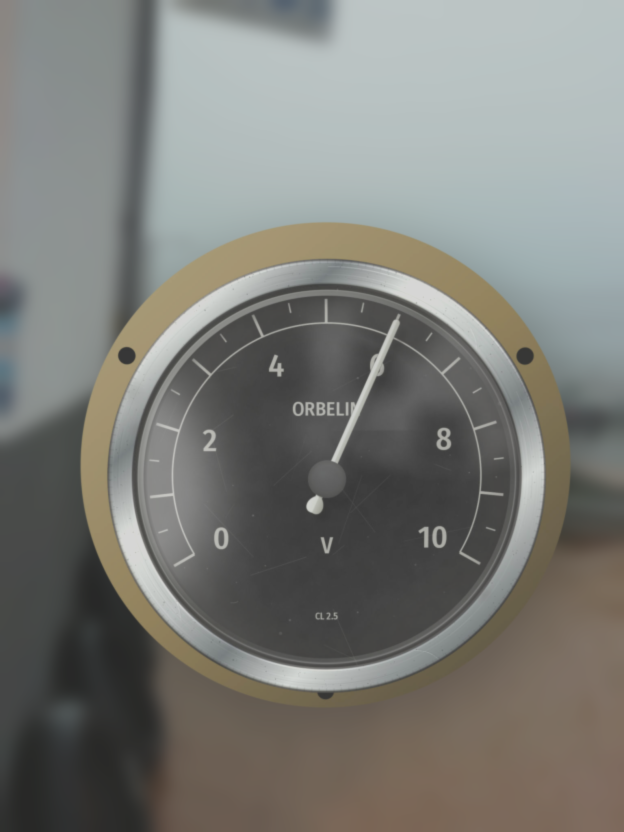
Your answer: 6 V
